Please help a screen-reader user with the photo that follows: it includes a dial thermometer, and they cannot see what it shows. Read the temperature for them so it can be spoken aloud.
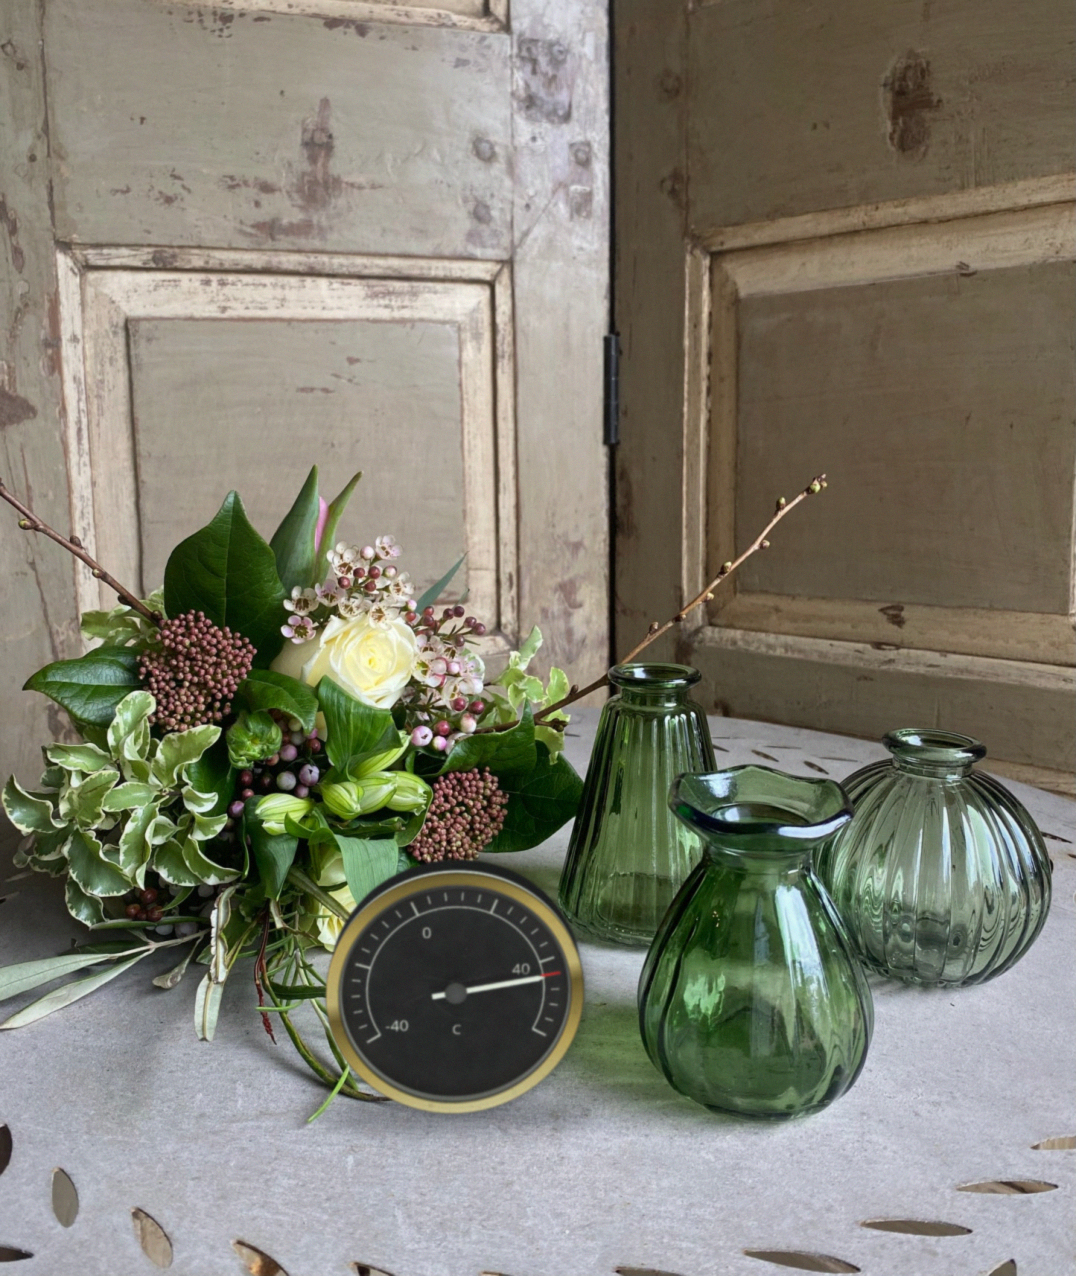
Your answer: 44 °C
